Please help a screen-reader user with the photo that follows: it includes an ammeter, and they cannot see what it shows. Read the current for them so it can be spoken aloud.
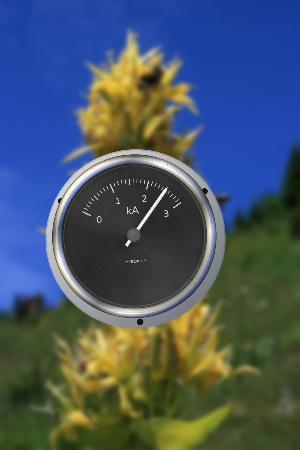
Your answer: 2.5 kA
